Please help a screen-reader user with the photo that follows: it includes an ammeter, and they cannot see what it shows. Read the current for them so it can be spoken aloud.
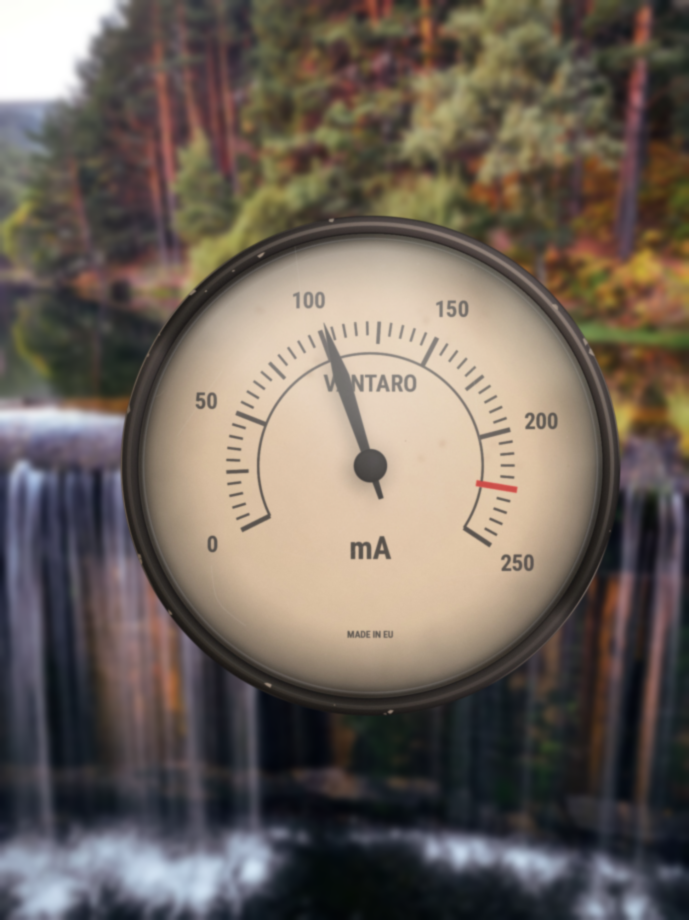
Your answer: 102.5 mA
